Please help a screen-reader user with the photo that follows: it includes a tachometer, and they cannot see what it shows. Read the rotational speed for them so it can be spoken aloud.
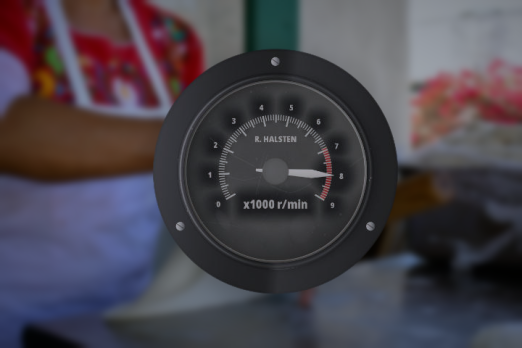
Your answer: 8000 rpm
